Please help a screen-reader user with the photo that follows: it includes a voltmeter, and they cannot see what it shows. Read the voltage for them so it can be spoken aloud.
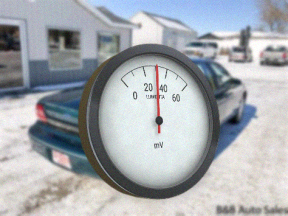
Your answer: 30 mV
